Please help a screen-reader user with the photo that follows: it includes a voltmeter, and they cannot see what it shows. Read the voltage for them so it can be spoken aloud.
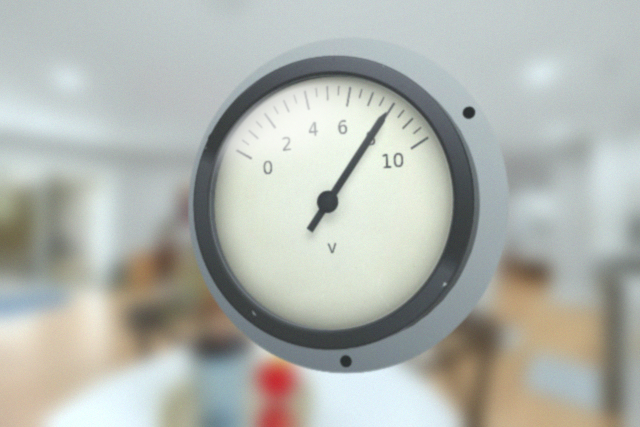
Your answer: 8 V
